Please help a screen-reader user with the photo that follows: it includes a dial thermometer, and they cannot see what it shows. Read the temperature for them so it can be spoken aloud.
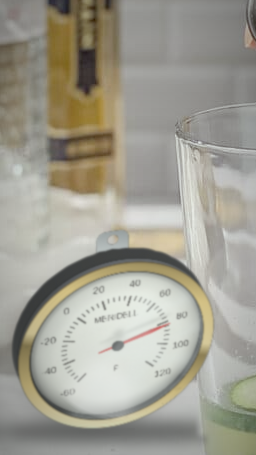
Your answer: 80 °F
